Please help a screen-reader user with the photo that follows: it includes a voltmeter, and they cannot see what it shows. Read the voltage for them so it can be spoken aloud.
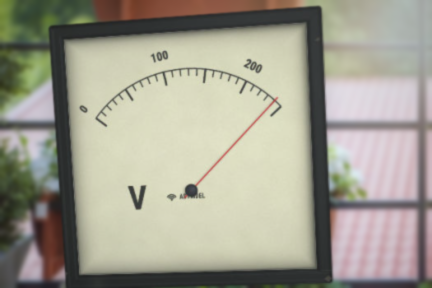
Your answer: 240 V
